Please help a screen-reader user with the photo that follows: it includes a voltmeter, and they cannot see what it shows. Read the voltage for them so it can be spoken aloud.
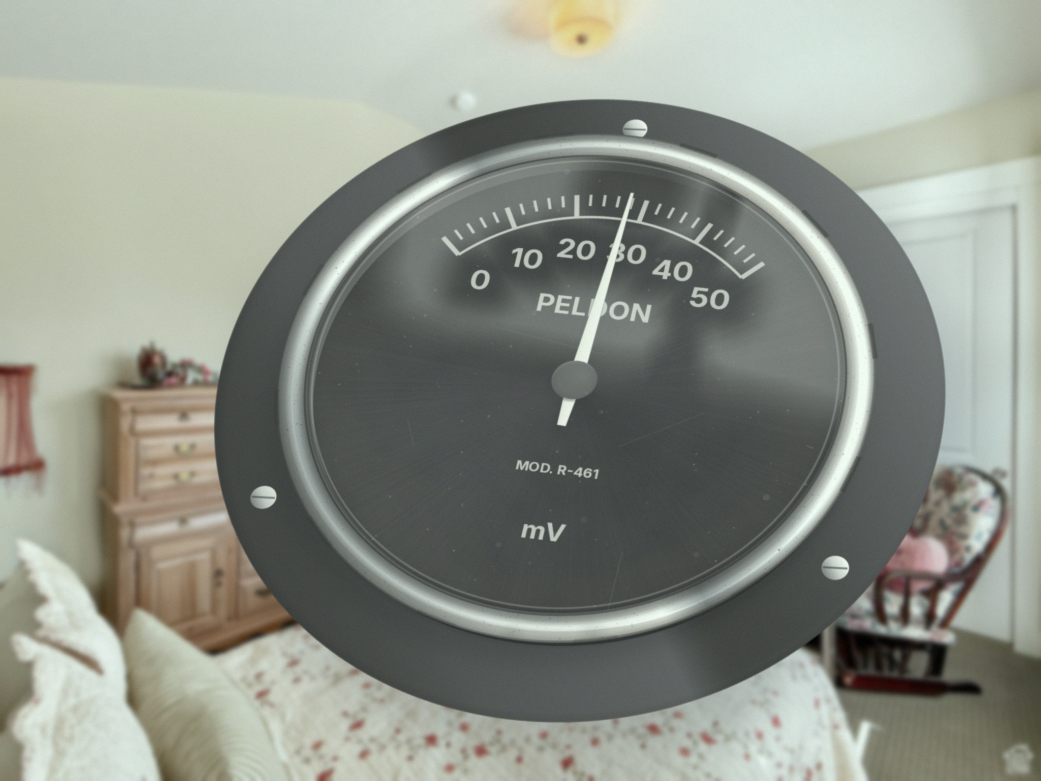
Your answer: 28 mV
